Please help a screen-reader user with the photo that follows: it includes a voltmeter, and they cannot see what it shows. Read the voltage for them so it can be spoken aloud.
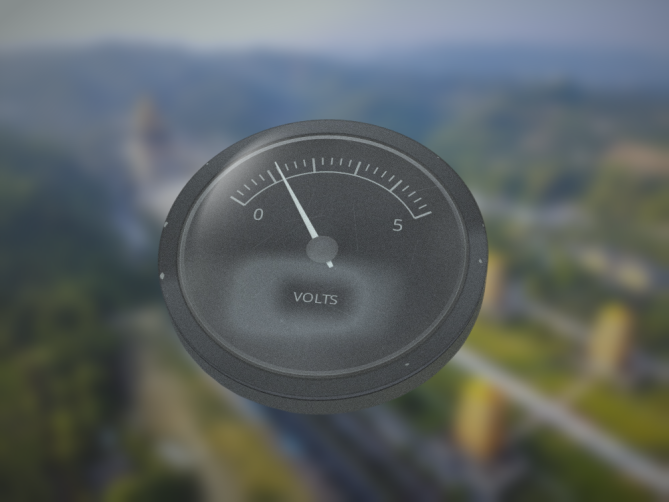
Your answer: 1.2 V
